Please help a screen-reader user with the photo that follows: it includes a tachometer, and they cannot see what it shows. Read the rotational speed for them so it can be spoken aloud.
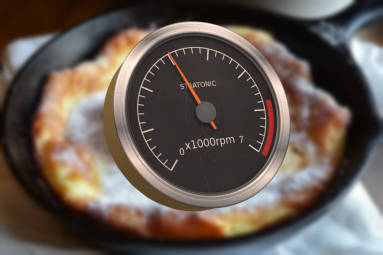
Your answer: 3000 rpm
